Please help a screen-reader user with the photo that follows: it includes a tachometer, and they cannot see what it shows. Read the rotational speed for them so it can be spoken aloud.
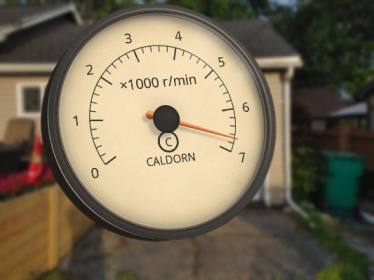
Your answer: 6700 rpm
